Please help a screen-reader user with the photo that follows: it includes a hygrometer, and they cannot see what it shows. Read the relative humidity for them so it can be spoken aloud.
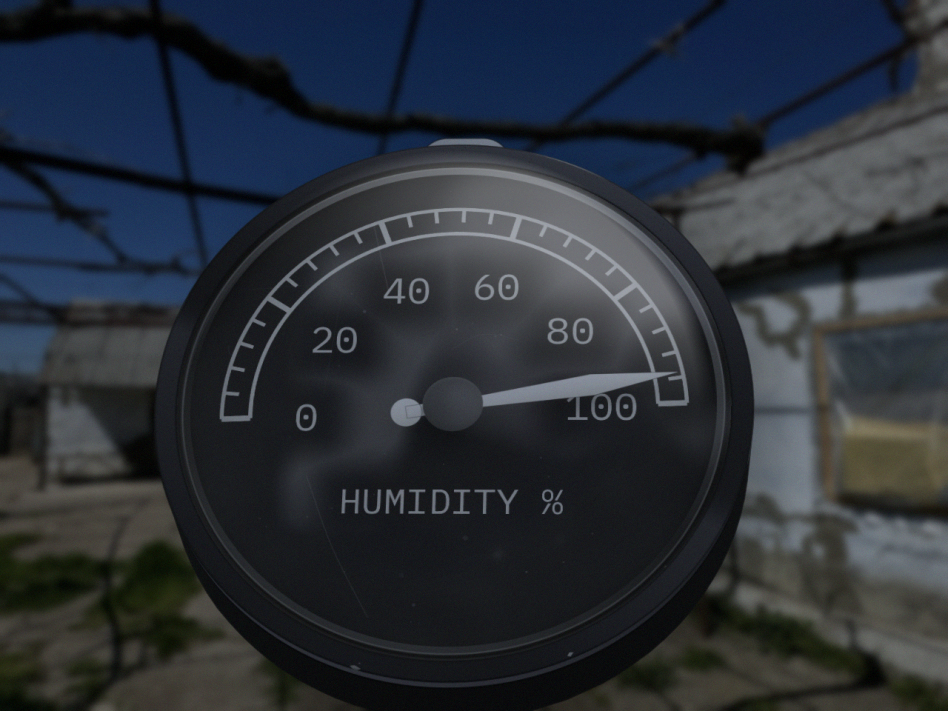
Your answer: 96 %
